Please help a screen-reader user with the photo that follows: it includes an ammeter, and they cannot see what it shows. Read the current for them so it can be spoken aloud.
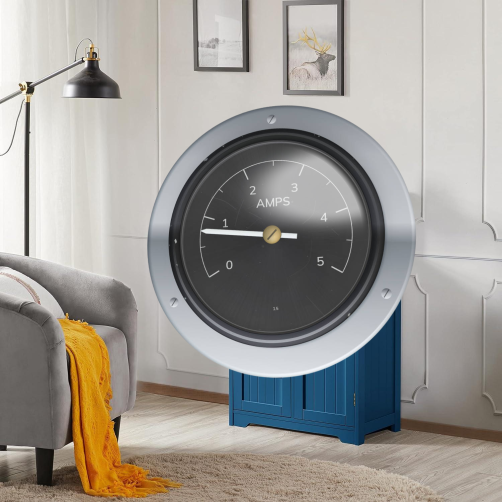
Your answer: 0.75 A
